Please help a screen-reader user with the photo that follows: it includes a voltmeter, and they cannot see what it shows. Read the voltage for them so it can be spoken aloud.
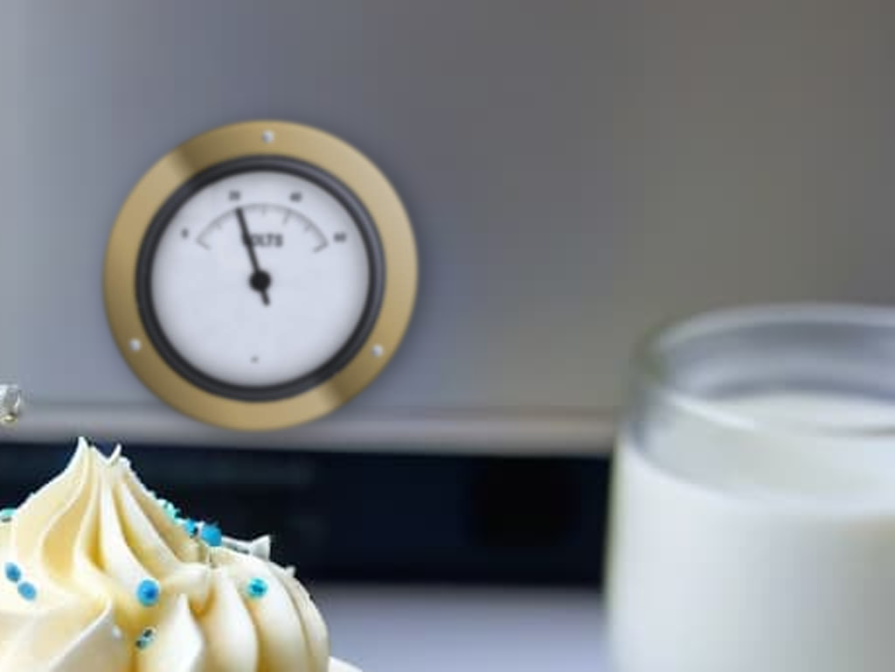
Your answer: 20 V
